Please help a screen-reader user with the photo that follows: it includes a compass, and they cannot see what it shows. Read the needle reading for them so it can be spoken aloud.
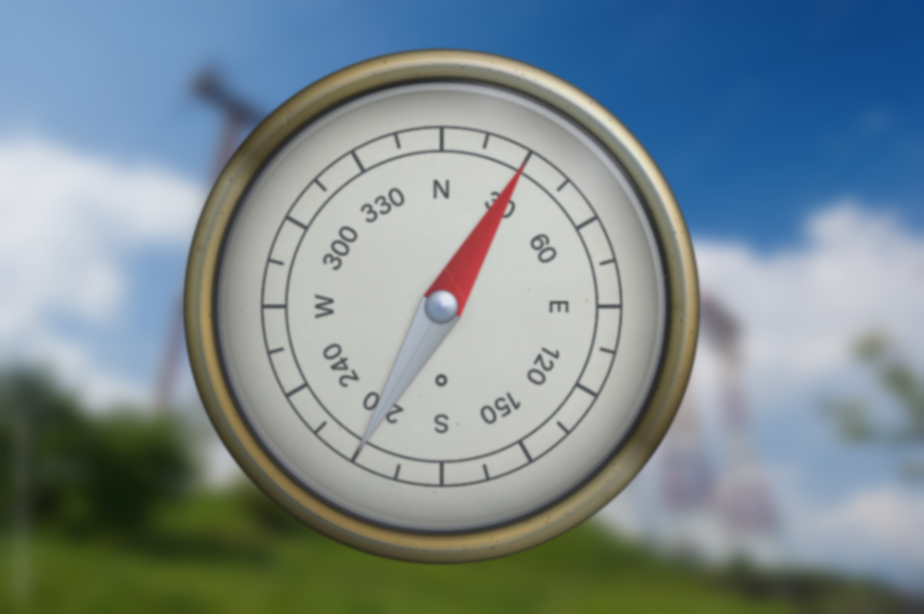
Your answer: 30 °
